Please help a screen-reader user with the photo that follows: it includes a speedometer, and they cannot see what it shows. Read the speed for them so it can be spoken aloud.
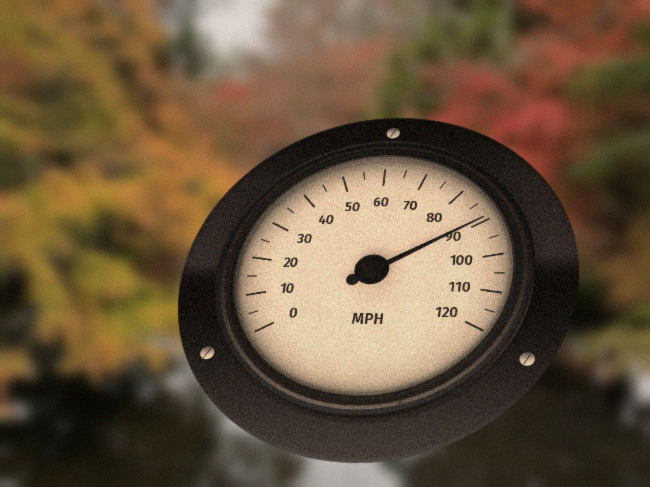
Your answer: 90 mph
